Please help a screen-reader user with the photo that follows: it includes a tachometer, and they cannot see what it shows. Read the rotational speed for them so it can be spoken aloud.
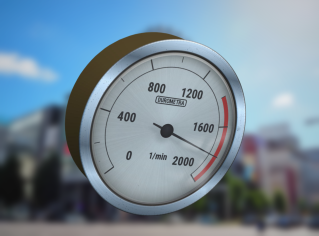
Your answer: 1800 rpm
